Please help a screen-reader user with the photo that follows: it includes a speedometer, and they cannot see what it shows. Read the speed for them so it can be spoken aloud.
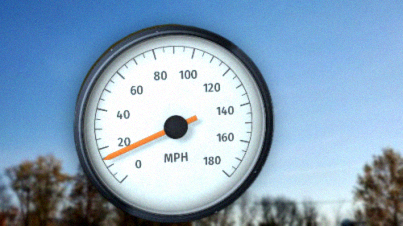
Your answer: 15 mph
